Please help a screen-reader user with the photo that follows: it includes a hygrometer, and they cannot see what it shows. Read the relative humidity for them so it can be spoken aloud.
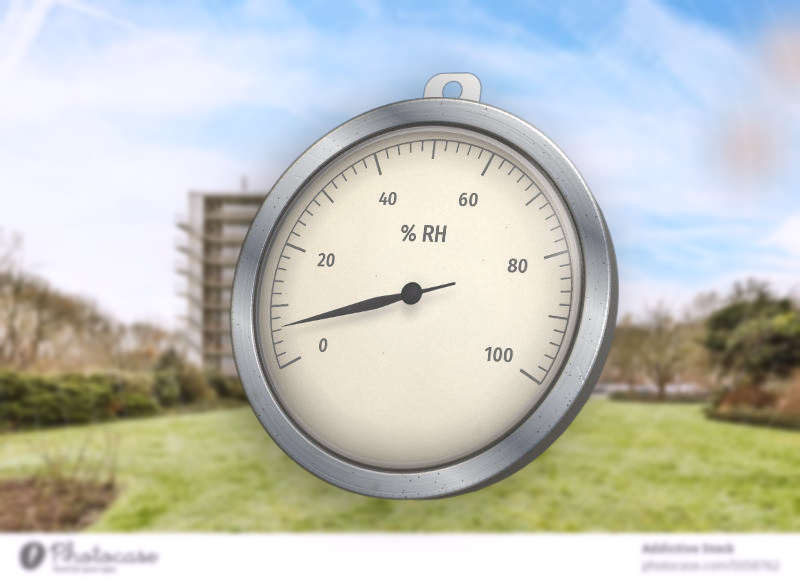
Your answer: 6 %
